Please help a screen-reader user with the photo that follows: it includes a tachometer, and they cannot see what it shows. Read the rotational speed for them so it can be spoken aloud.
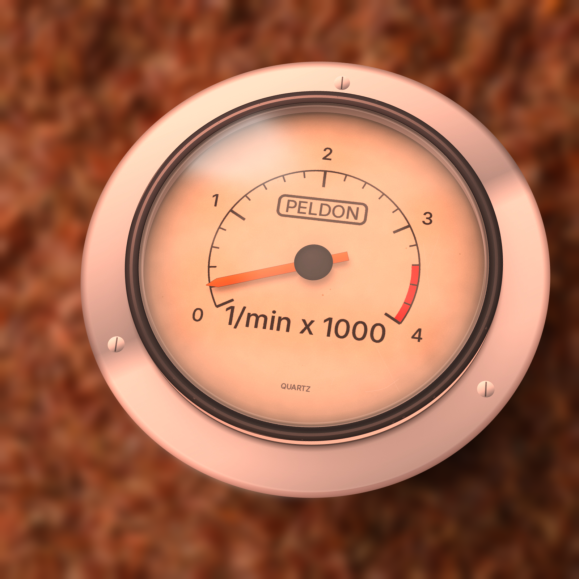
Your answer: 200 rpm
